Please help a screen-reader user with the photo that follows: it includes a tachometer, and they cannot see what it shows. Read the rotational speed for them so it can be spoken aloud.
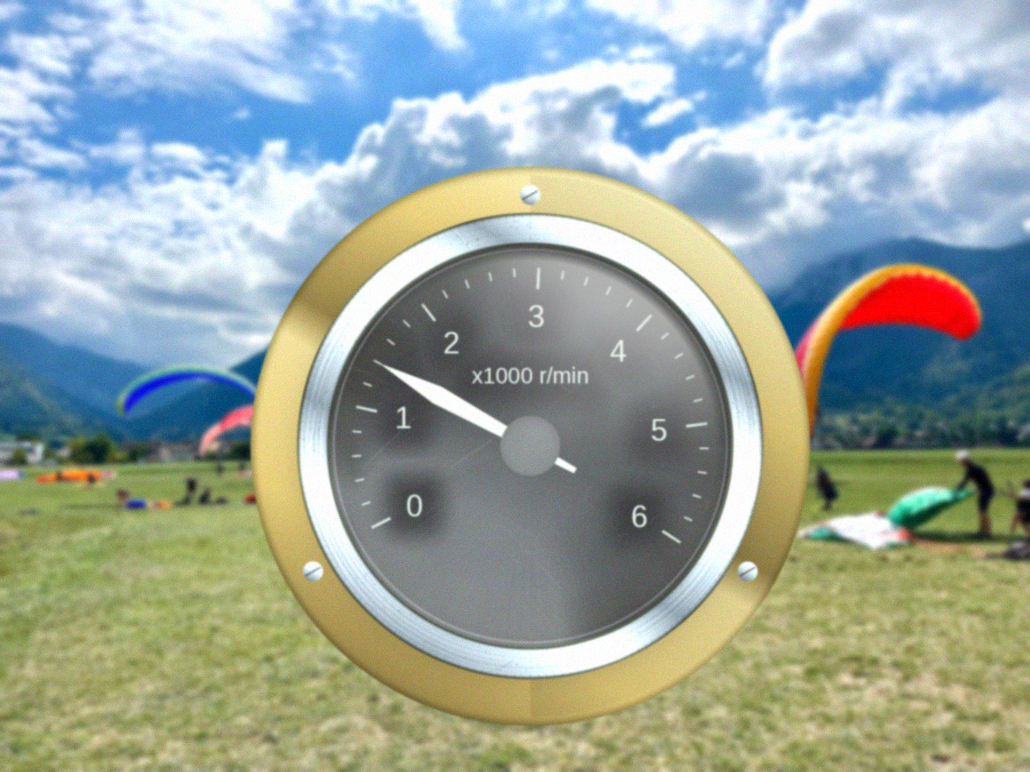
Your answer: 1400 rpm
